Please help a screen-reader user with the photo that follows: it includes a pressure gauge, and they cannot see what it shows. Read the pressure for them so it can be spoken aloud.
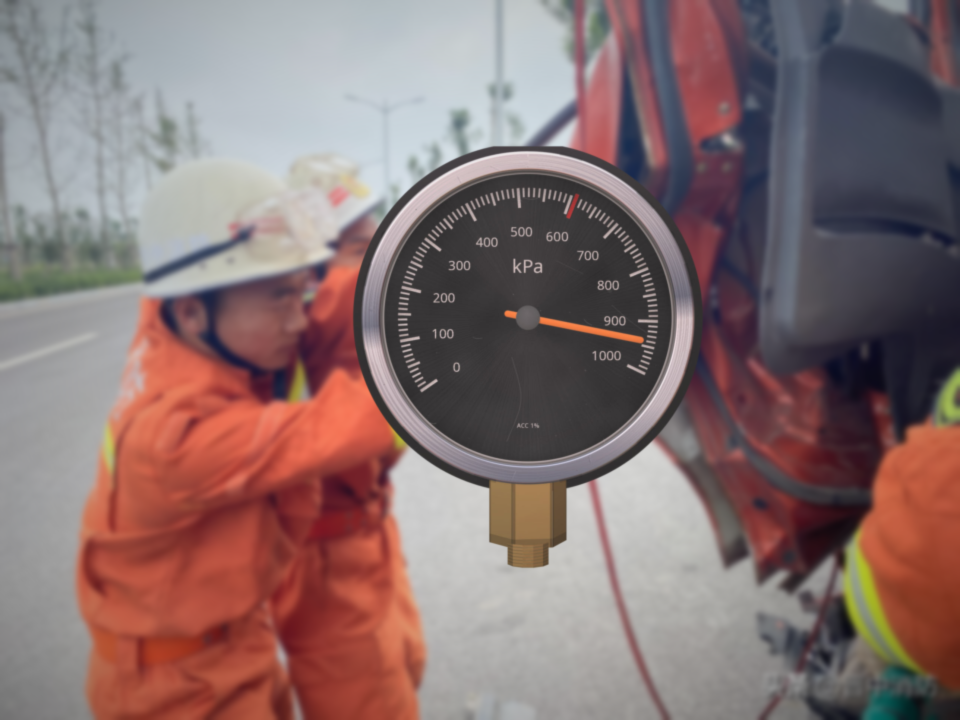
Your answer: 940 kPa
